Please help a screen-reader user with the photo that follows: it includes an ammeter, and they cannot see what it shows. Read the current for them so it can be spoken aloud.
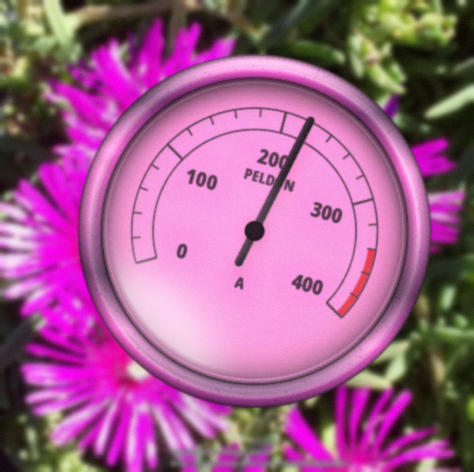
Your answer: 220 A
